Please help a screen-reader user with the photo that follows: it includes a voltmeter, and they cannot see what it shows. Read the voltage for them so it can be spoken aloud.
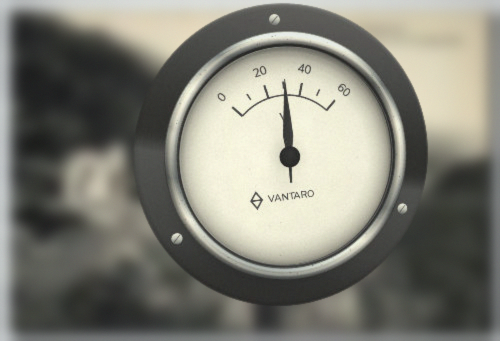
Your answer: 30 V
